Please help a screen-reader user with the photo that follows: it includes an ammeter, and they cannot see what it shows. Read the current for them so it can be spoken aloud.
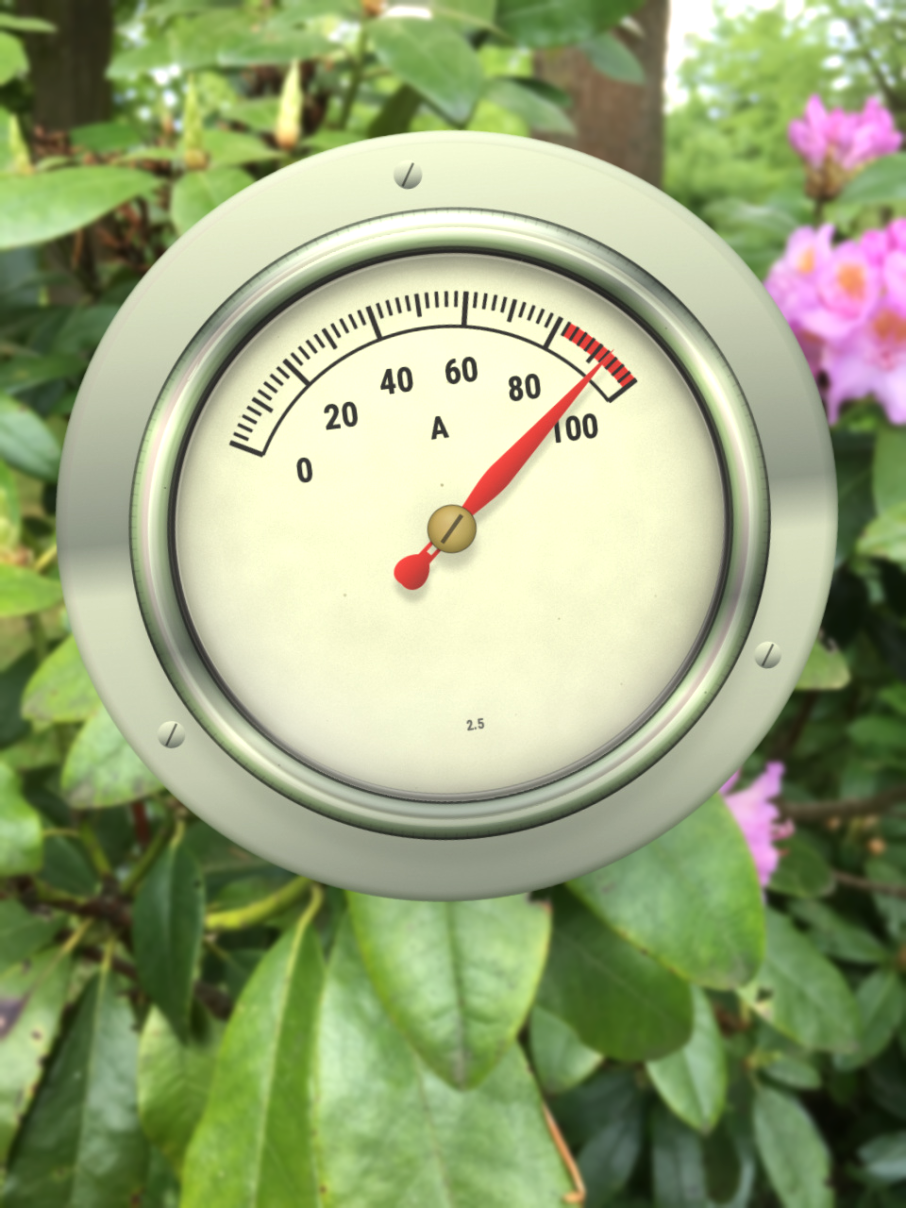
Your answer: 92 A
